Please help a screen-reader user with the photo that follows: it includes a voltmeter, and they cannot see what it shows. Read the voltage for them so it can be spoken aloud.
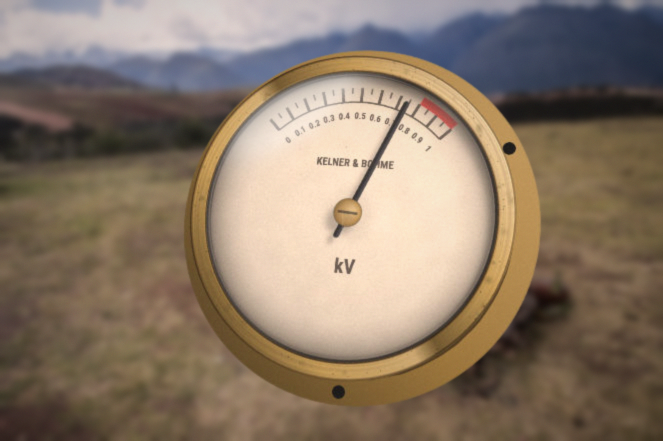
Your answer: 0.75 kV
